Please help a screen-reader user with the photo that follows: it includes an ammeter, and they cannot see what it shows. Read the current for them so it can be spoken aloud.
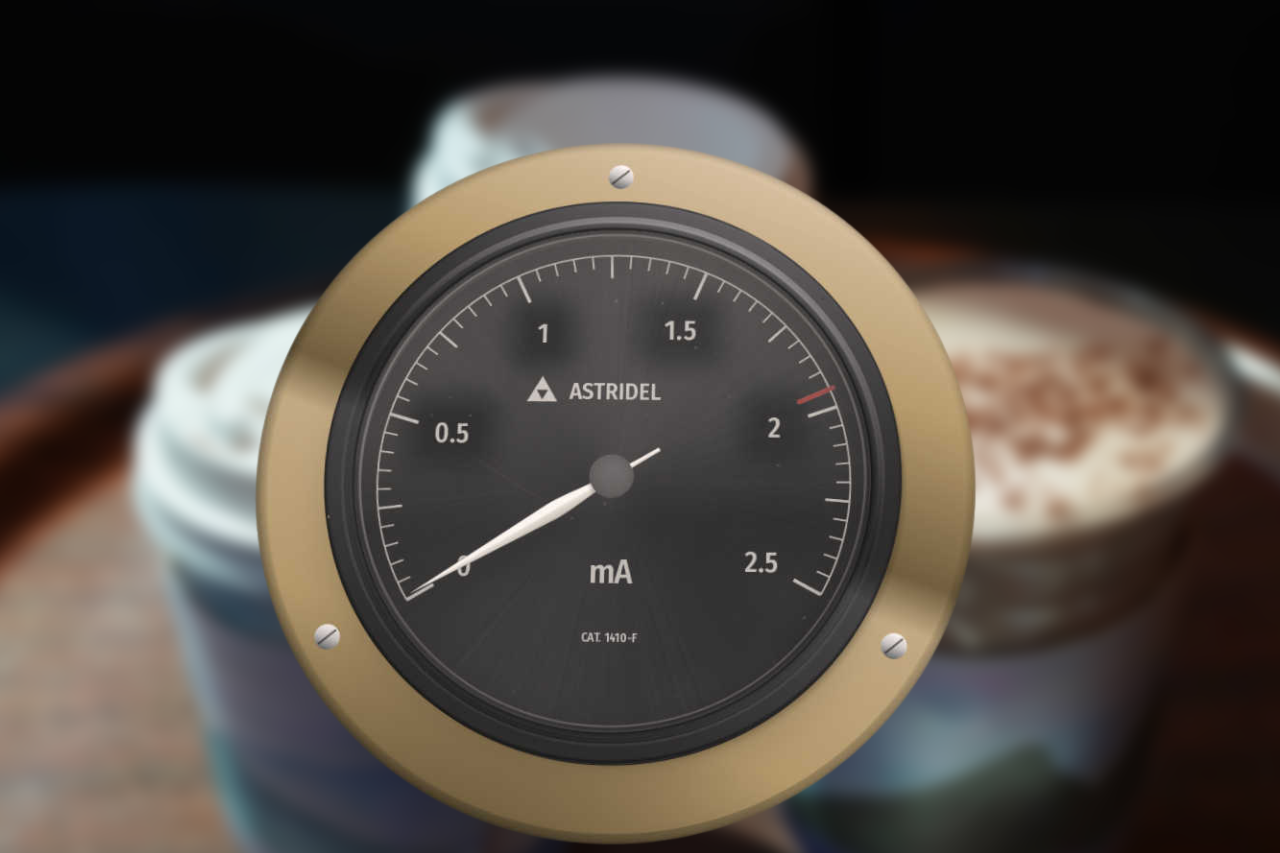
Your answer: 0 mA
